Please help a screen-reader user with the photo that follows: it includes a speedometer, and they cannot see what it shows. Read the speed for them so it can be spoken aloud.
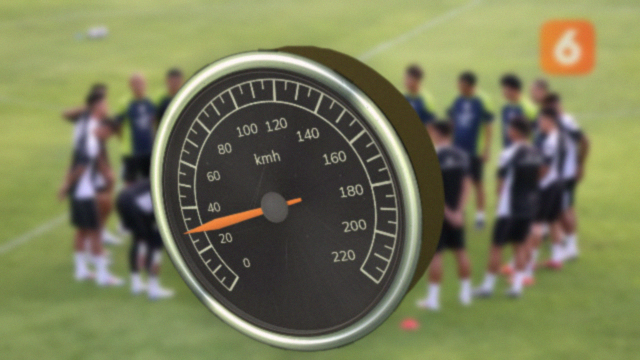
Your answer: 30 km/h
